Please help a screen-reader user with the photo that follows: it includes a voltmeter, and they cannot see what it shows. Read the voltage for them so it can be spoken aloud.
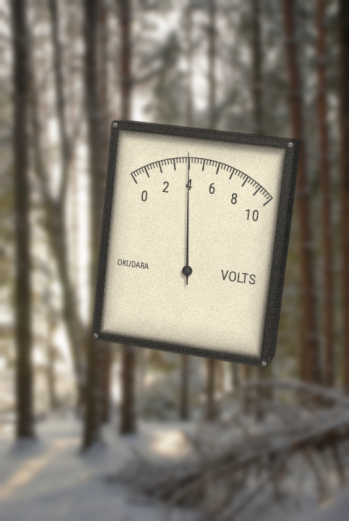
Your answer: 4 V
